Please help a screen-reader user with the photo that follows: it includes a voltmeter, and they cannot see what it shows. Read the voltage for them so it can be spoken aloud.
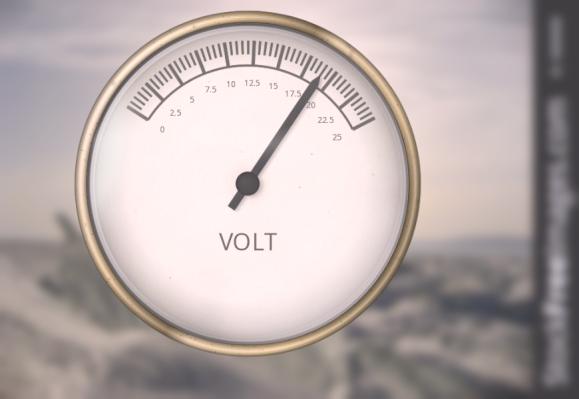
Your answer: 19 V
